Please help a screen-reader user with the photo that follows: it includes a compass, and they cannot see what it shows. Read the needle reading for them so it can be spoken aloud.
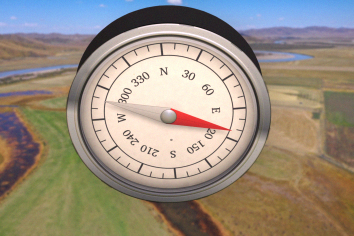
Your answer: 110 °
